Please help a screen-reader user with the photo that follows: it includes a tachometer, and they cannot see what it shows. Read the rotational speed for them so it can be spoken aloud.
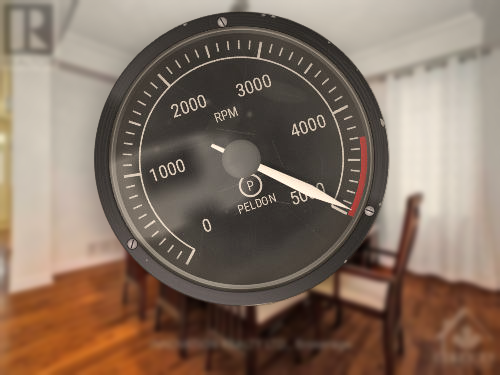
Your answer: 4950 rpm
